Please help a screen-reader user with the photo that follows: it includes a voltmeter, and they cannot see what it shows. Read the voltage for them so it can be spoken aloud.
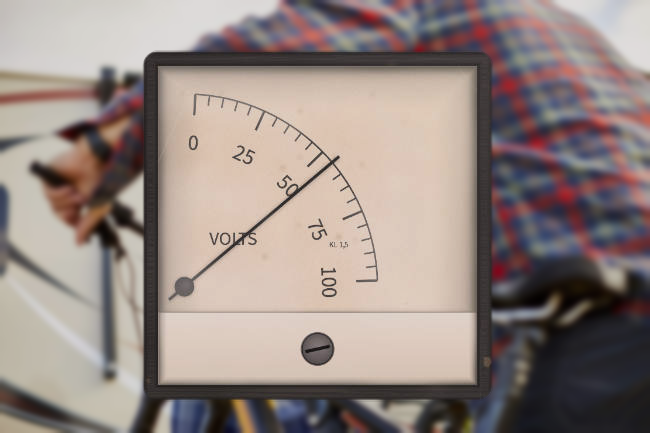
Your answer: 55 V
